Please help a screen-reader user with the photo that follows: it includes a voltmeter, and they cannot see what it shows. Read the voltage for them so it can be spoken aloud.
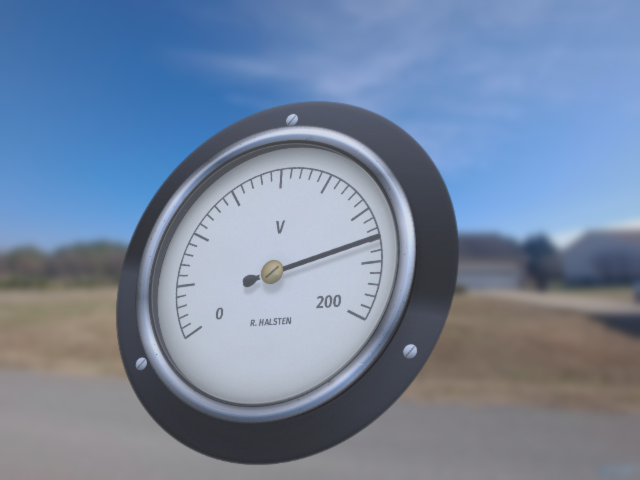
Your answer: 165 V
